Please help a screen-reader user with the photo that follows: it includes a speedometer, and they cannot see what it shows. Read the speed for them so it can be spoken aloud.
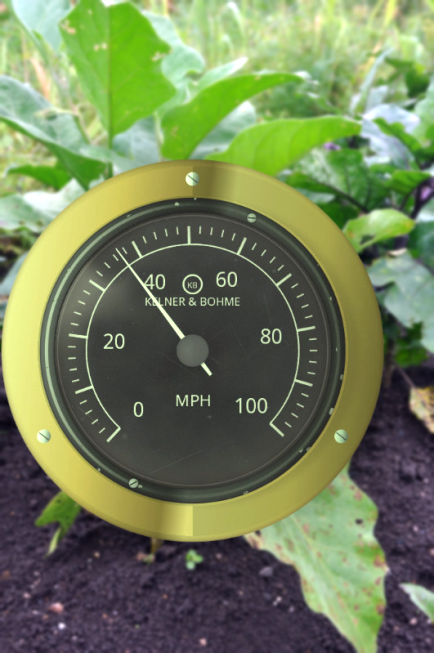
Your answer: 37 mph
